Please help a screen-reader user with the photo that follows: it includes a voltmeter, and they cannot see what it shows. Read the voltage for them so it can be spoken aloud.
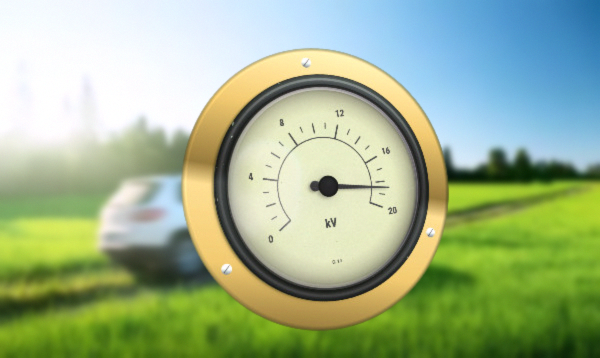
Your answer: 18.5 kV
